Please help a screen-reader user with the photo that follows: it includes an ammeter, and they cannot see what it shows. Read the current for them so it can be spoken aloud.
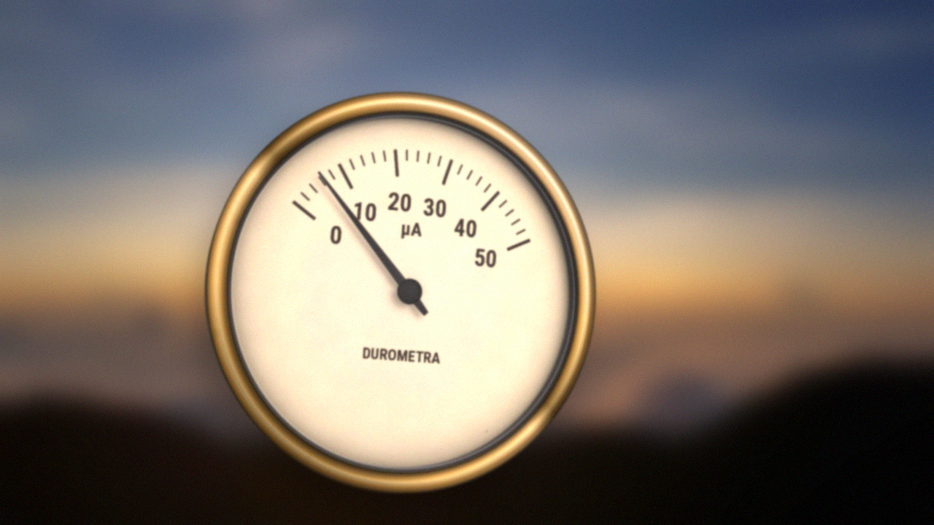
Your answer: 6 µA
